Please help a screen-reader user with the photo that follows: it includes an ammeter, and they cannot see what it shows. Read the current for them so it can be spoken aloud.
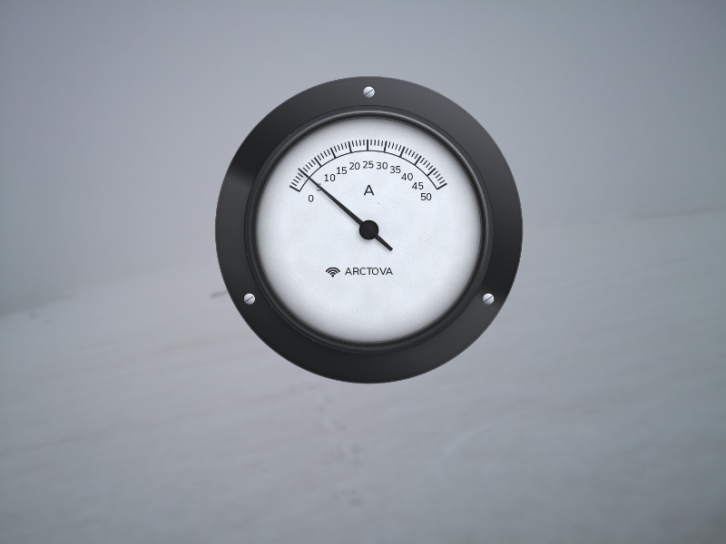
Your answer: 5 A
